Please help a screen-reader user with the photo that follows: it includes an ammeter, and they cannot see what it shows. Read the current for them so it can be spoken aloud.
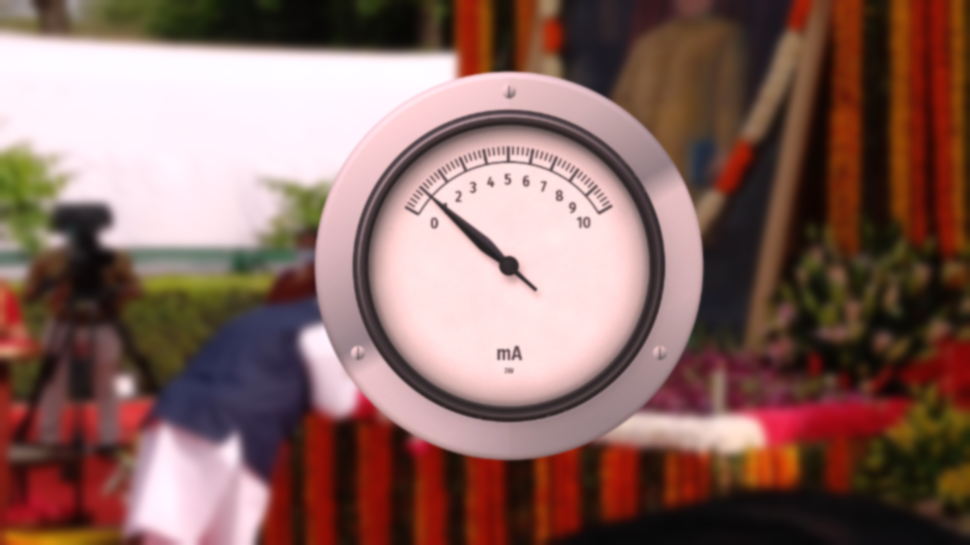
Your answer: 1 mA
